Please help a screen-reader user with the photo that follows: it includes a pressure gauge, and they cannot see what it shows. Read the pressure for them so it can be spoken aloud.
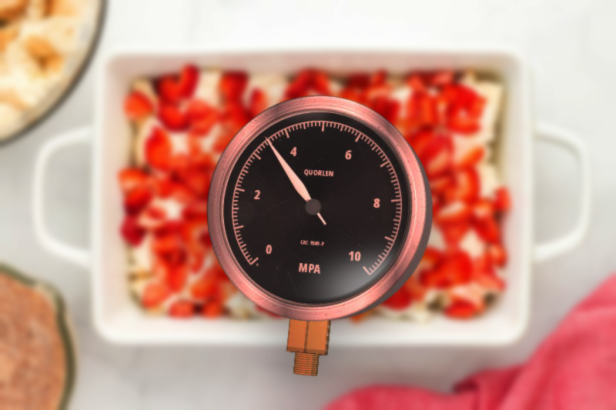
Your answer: 3.5 MPa
